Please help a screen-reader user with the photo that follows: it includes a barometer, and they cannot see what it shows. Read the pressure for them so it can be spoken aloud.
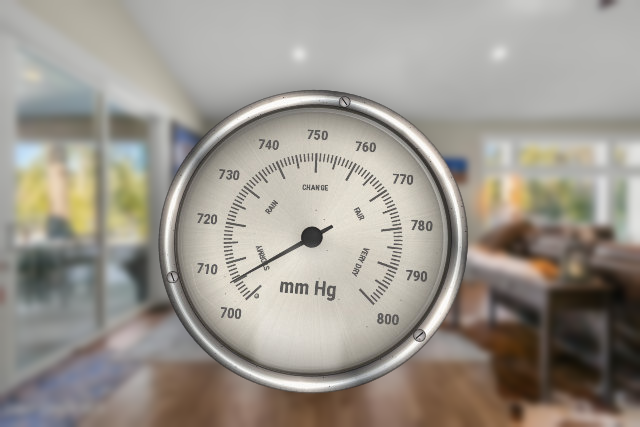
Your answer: 705 mmHg
